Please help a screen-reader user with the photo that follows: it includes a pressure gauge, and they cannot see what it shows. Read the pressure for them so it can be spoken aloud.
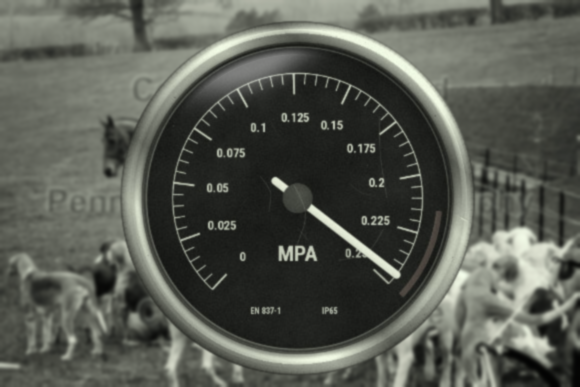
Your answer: 0.245 MPa
